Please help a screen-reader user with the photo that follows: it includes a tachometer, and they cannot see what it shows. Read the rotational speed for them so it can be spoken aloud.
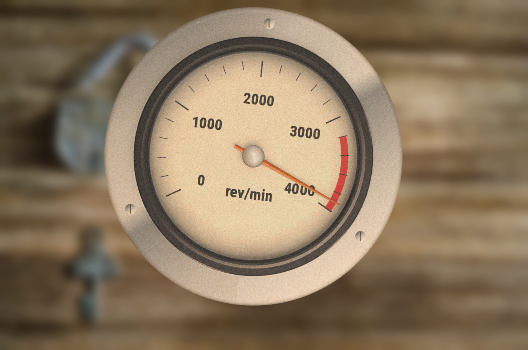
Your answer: 3900 rpm
